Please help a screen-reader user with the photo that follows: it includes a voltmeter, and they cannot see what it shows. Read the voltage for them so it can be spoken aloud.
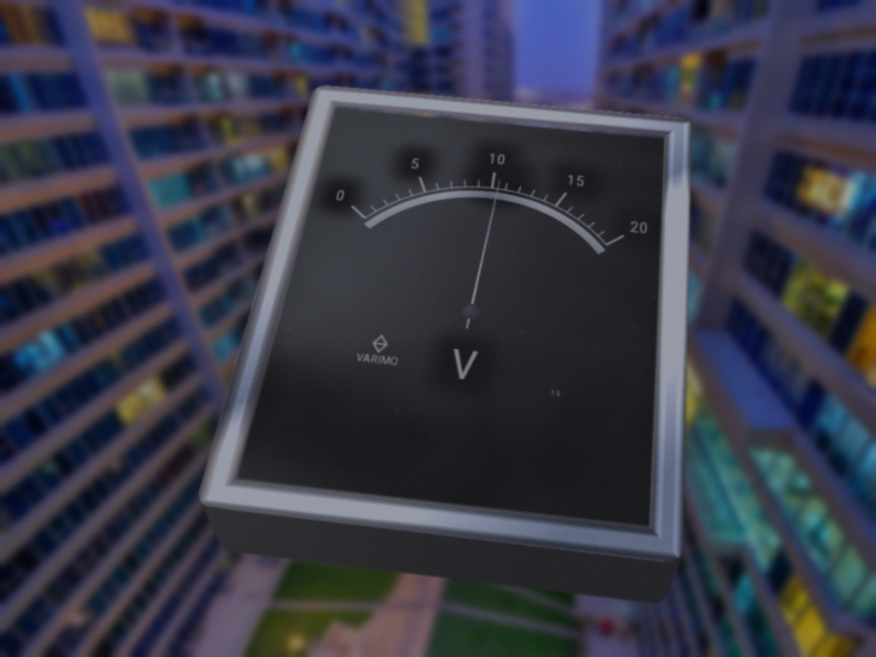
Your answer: 10.5 V
